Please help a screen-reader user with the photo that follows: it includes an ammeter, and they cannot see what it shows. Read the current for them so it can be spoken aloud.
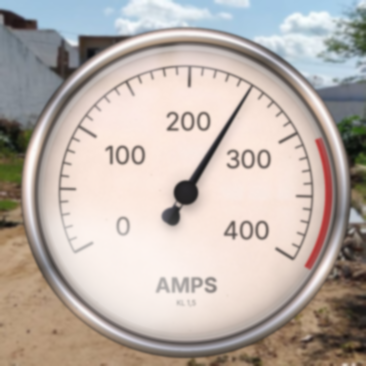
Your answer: 250 A
